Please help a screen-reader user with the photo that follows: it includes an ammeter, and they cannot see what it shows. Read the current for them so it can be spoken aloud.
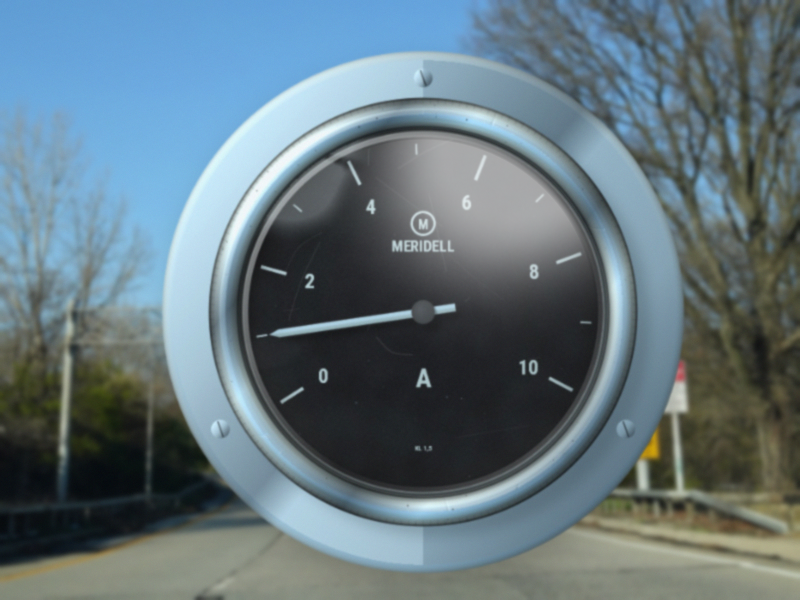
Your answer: 1 A
